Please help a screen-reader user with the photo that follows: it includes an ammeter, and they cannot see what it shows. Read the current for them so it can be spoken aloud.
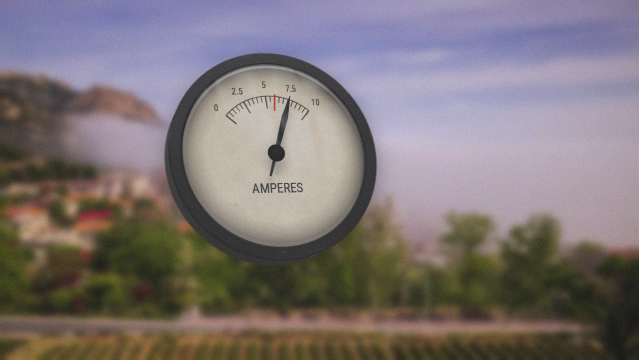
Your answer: 7.5 A
